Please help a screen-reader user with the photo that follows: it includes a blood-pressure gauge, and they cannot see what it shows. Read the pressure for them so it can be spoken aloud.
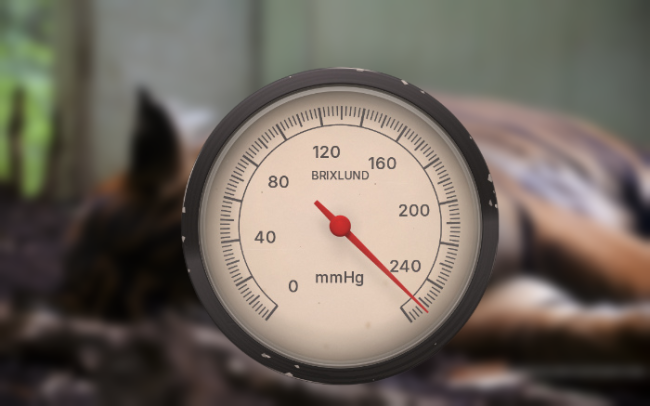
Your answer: 252 mmHg
